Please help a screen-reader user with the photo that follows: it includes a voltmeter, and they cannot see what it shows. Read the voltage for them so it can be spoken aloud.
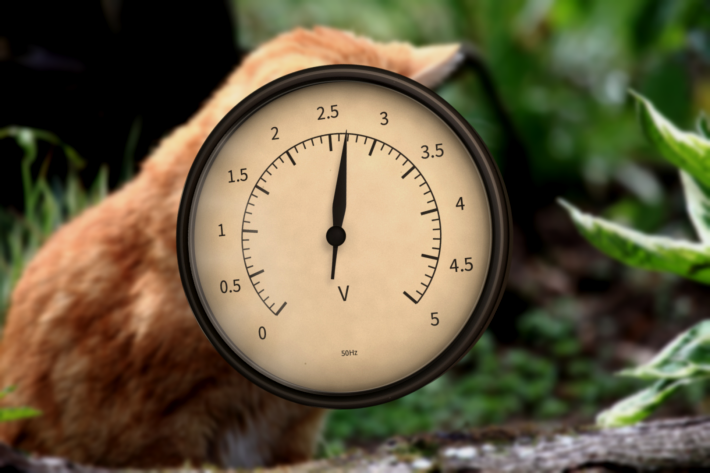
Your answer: 2.7 V
